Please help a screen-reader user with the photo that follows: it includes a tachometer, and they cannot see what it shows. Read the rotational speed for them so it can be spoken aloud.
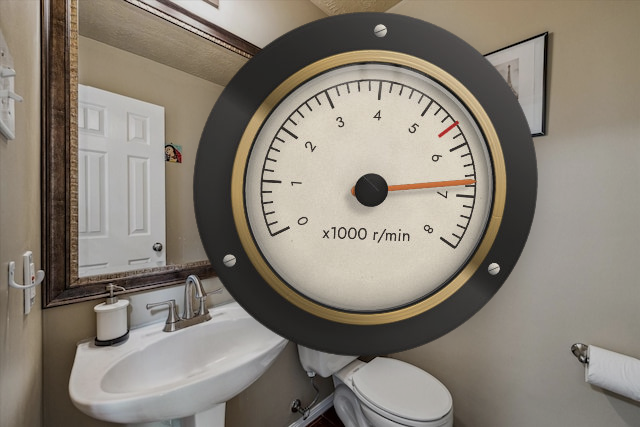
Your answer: 6700 rpm
